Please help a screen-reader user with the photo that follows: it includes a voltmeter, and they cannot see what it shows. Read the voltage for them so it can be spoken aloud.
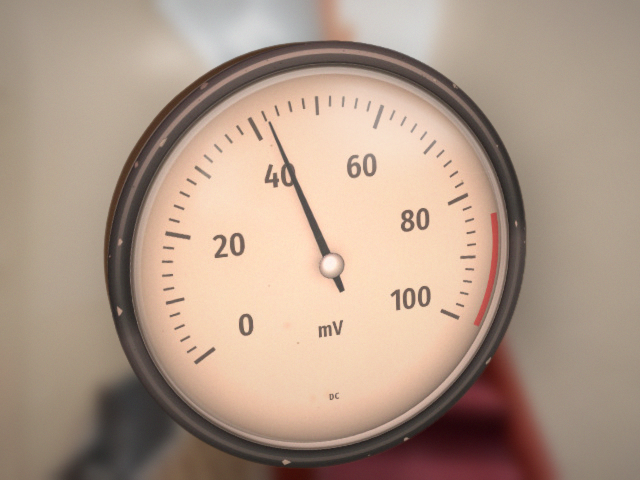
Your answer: 42 mV
